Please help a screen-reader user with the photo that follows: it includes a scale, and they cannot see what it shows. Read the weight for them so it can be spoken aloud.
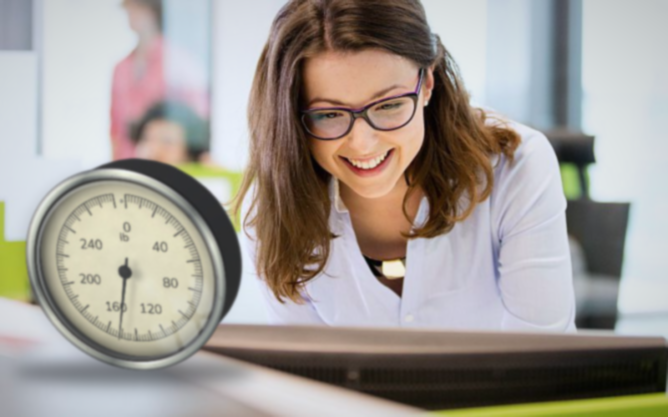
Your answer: 150 lb
